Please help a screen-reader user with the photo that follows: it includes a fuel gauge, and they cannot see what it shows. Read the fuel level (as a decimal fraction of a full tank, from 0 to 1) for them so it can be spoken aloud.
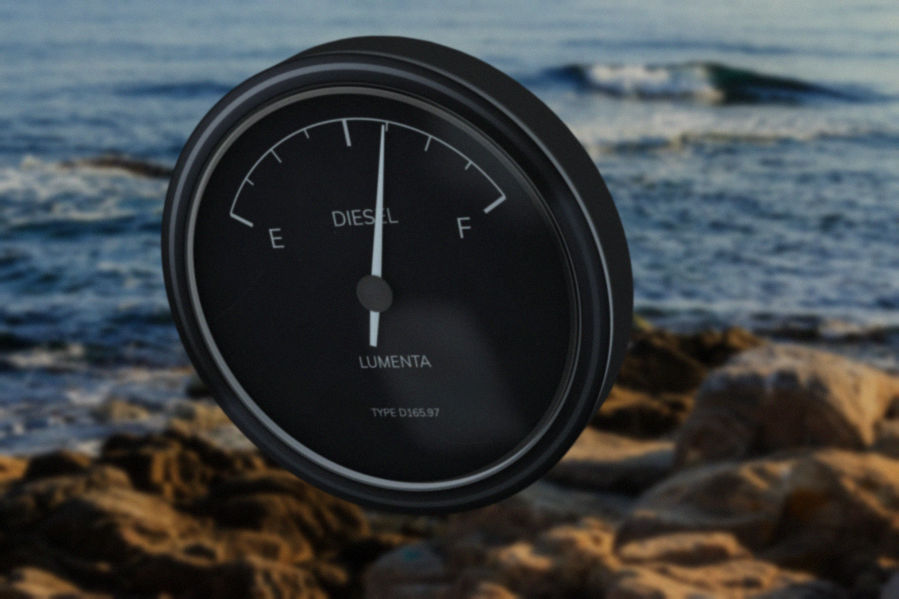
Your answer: 0.625
